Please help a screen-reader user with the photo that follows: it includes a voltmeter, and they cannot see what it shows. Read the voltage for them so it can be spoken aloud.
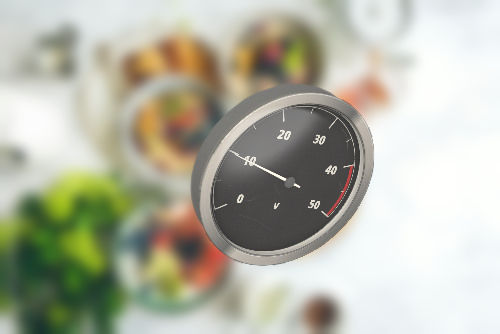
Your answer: 10 V
